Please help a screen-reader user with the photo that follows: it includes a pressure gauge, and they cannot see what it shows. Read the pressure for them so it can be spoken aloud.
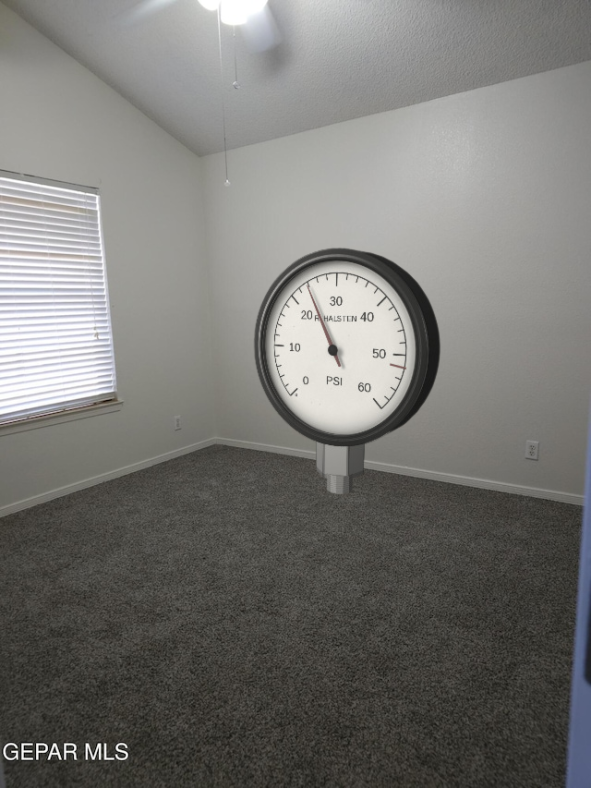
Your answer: 24 psi
